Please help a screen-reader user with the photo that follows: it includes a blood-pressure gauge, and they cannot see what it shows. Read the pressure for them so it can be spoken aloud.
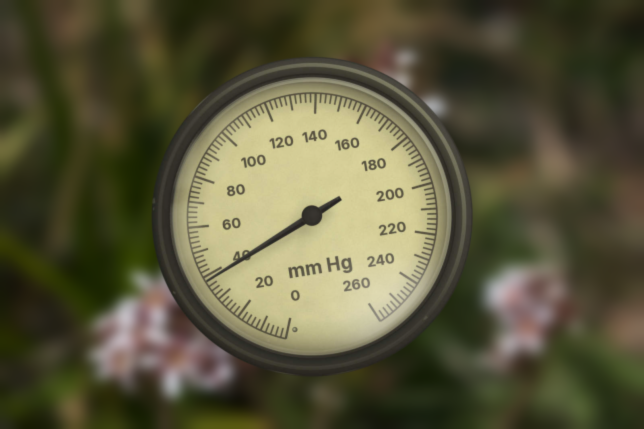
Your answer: 38 mmHg
